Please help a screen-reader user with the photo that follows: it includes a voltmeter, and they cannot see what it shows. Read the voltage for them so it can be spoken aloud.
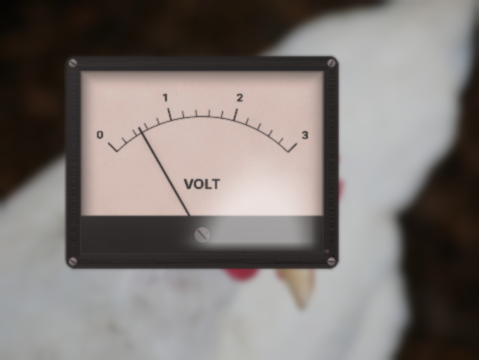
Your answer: 0.5 V
